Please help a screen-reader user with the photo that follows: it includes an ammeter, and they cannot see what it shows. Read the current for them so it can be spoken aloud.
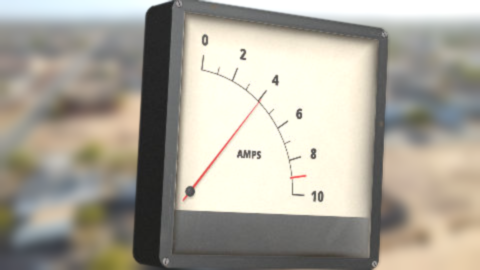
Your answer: 4 A
